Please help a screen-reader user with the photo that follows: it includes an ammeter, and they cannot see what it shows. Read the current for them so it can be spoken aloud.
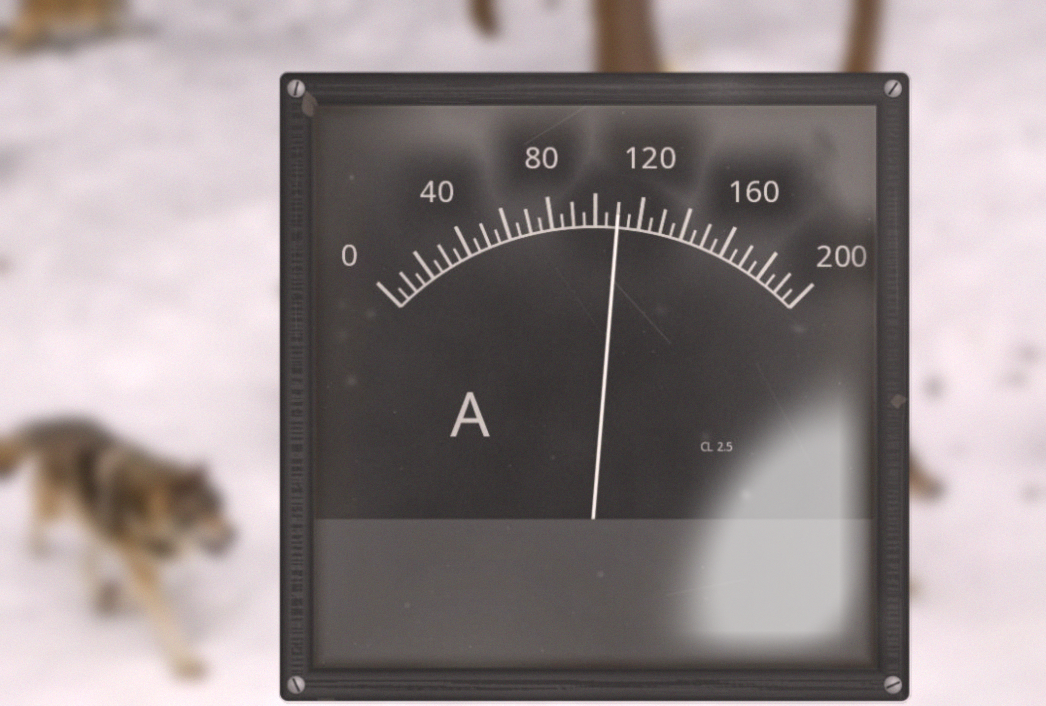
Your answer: 110 A
